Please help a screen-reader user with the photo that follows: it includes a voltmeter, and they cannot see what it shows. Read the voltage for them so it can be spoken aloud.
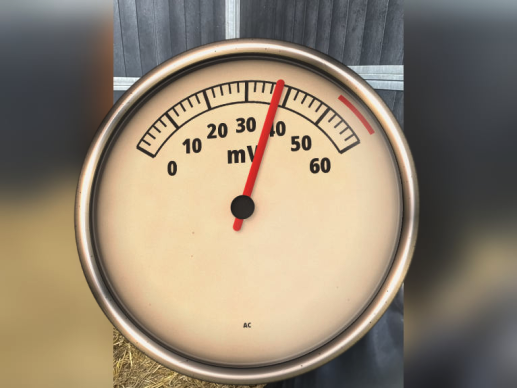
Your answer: 38 mV
